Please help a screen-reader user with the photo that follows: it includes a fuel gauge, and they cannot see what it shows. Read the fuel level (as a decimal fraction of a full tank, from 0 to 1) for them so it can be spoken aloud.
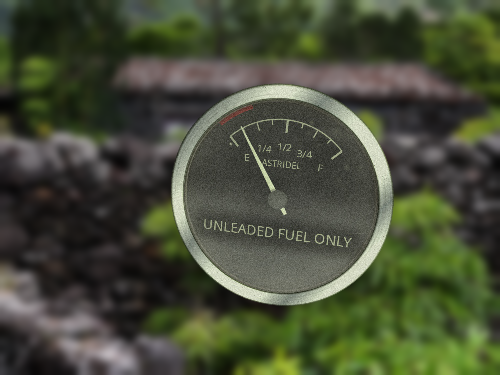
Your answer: 0.125
